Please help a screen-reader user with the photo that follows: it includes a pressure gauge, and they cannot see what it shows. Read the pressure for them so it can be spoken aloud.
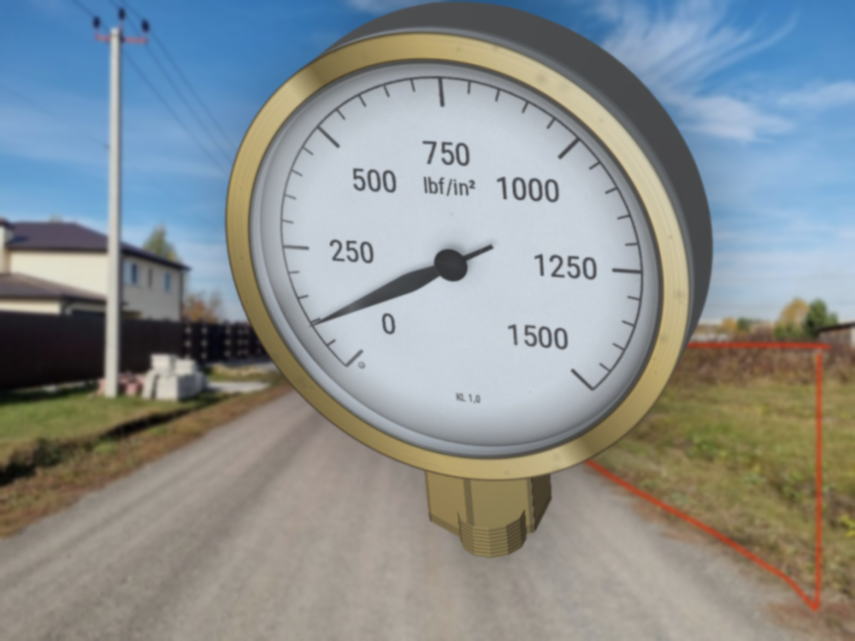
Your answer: 100 psi
